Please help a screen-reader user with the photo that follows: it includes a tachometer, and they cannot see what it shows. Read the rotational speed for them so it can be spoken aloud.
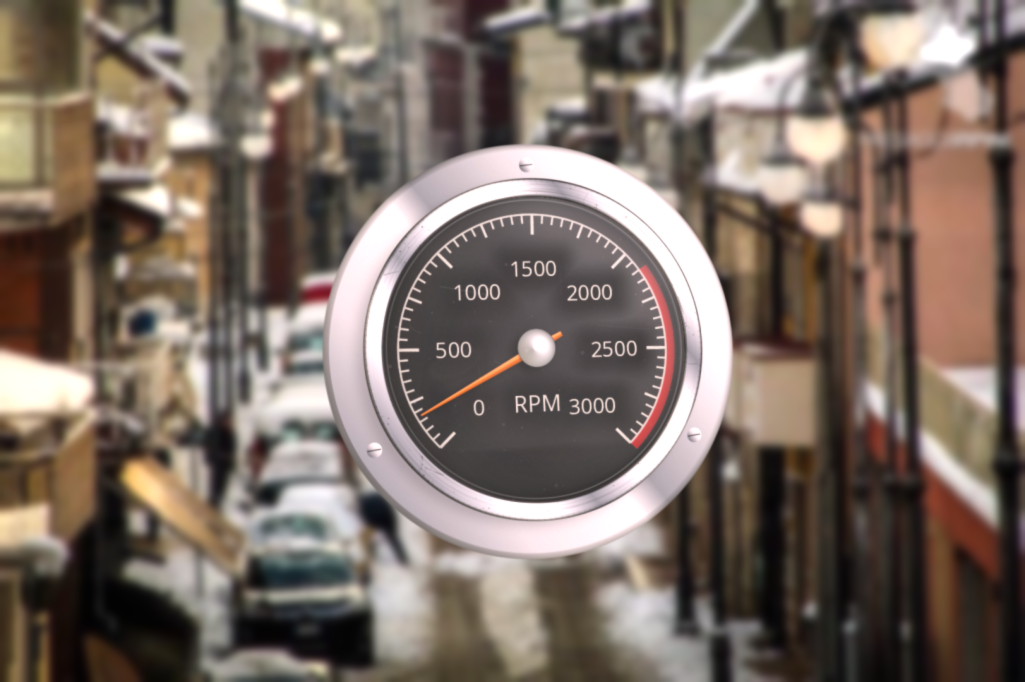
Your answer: 175 rpm
